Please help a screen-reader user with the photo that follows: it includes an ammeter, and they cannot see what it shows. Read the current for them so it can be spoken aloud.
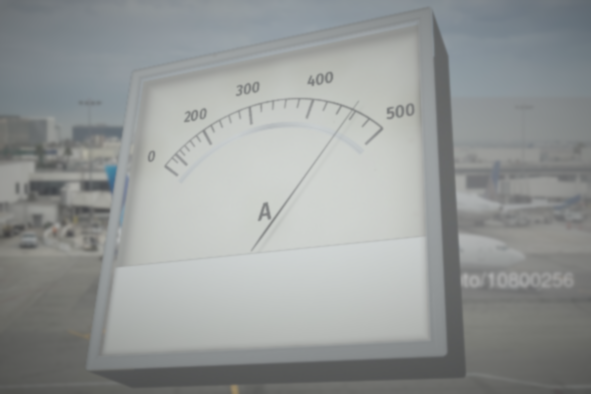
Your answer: 460 A
